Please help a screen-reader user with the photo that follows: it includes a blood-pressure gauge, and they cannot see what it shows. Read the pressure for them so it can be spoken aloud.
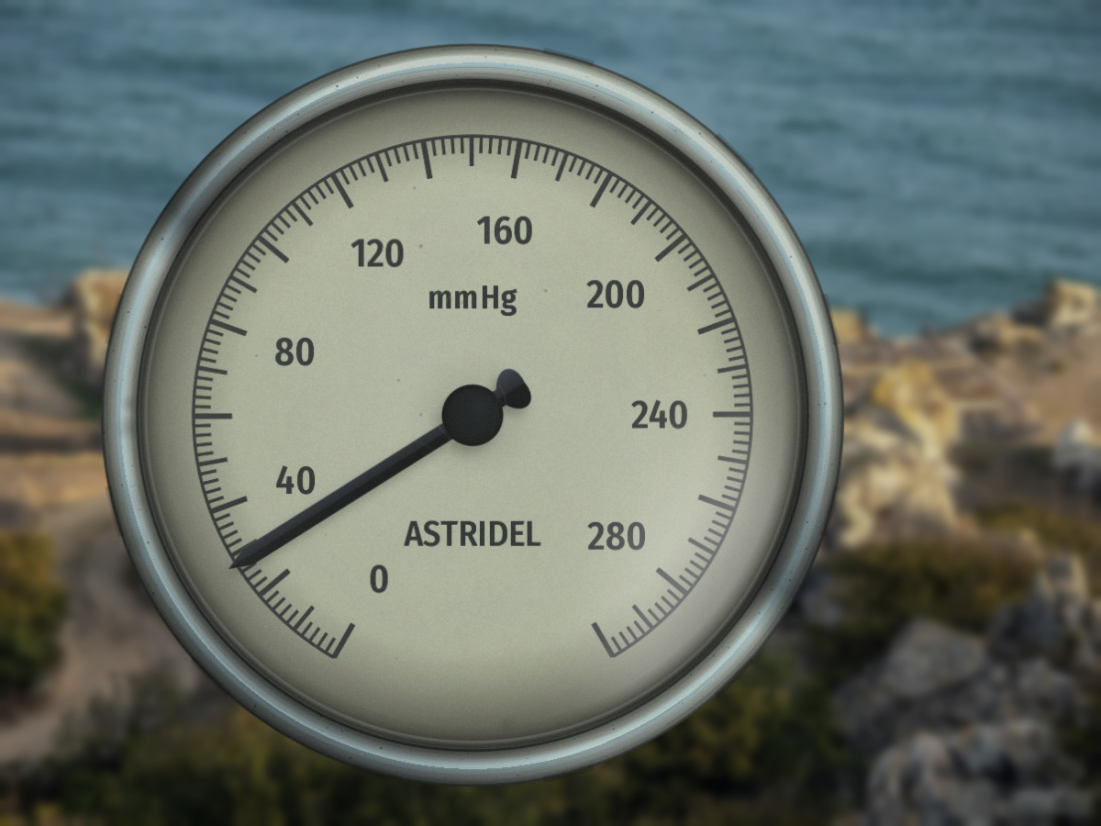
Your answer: 28 mmHg
